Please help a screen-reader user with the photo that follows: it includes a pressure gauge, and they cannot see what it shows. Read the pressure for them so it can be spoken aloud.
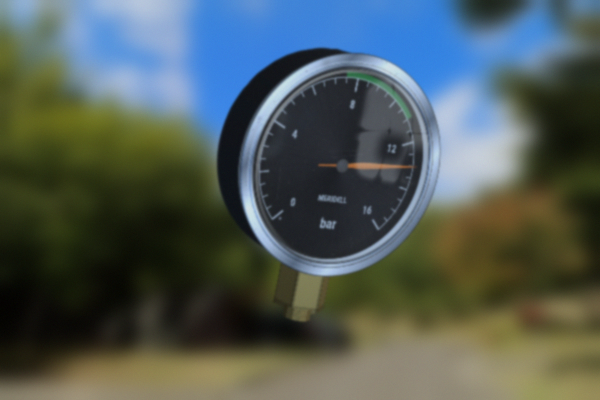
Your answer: 13 bar
